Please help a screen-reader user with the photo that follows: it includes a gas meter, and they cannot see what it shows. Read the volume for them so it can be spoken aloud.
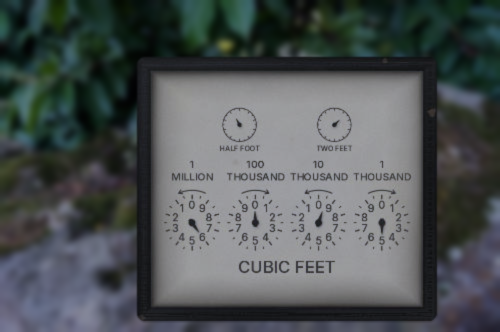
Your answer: 599500 ft³
